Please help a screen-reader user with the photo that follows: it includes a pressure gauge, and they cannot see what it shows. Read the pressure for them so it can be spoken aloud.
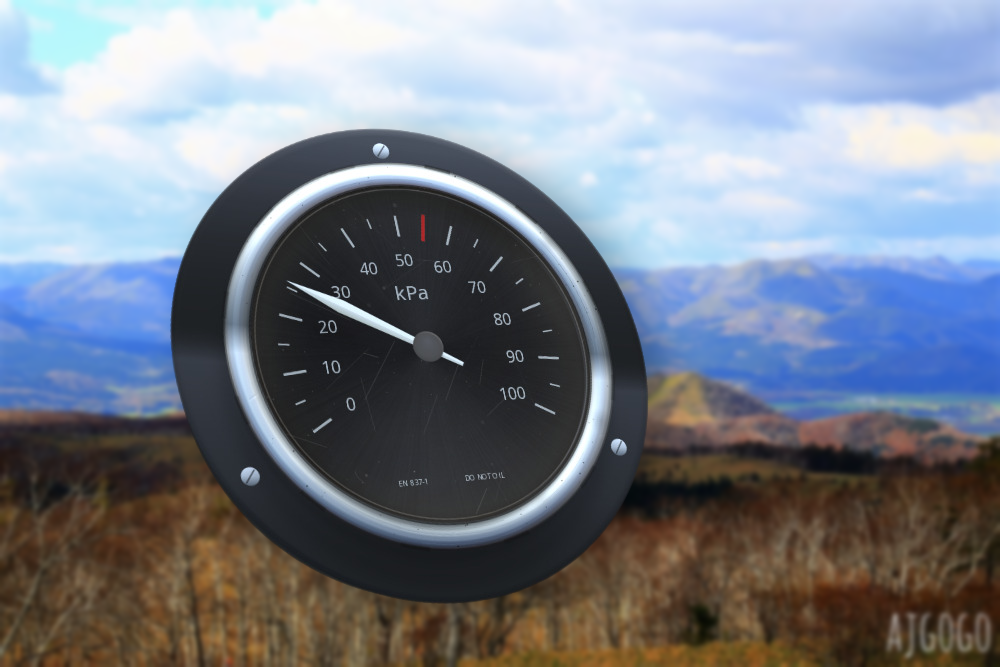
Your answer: 25 kPa
